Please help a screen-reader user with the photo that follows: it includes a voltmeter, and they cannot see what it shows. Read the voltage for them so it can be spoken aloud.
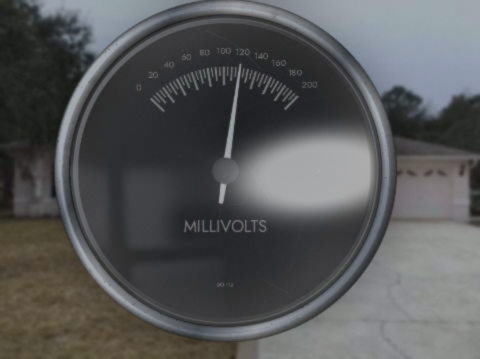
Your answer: 120 mV
